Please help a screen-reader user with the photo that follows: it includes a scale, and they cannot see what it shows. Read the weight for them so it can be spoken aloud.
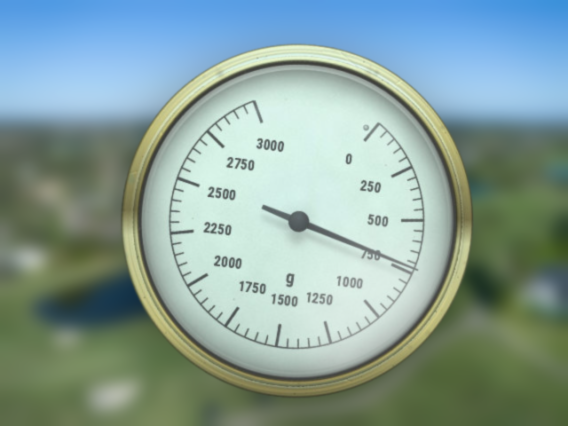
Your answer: 725 g
